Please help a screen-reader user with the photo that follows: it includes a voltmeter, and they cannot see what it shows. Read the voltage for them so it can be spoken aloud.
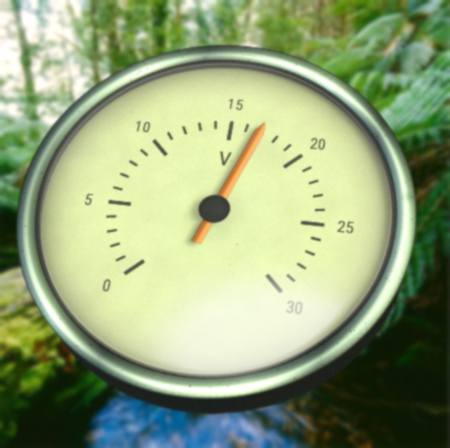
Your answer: 17 V
